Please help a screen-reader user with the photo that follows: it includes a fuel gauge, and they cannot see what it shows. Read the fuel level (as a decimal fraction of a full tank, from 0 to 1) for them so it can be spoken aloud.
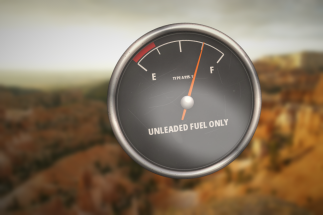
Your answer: 0.75
